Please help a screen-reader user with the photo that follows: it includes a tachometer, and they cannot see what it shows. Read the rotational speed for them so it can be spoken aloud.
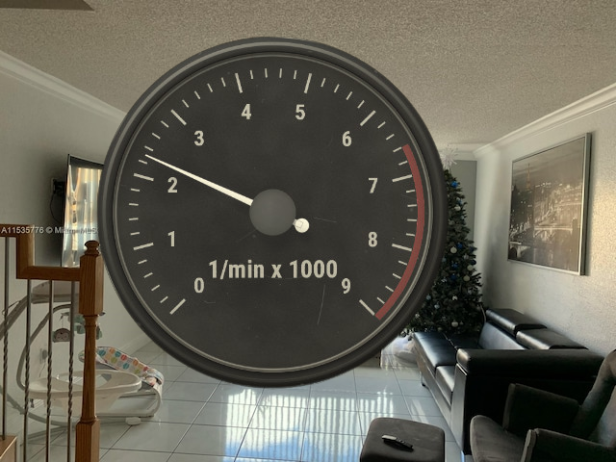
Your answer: 2300 rpm
